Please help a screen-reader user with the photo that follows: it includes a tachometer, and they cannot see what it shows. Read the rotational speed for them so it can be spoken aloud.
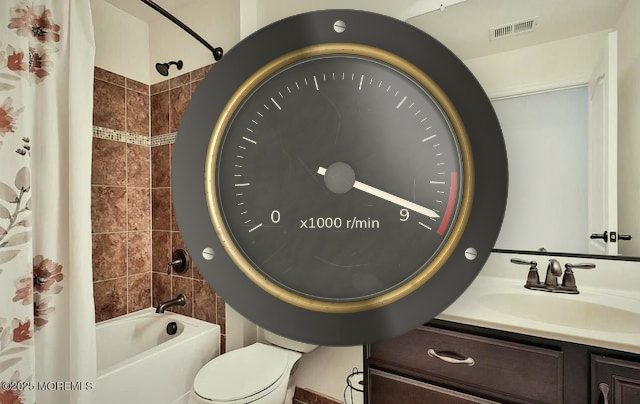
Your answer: 8700 rpm
